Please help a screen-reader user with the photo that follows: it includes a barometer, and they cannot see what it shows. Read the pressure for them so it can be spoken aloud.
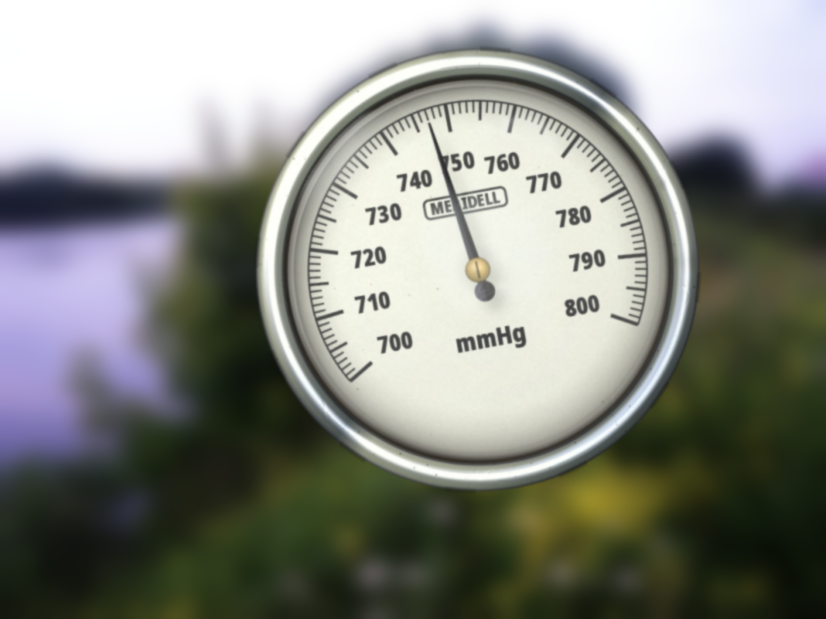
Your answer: 747 mmHg
